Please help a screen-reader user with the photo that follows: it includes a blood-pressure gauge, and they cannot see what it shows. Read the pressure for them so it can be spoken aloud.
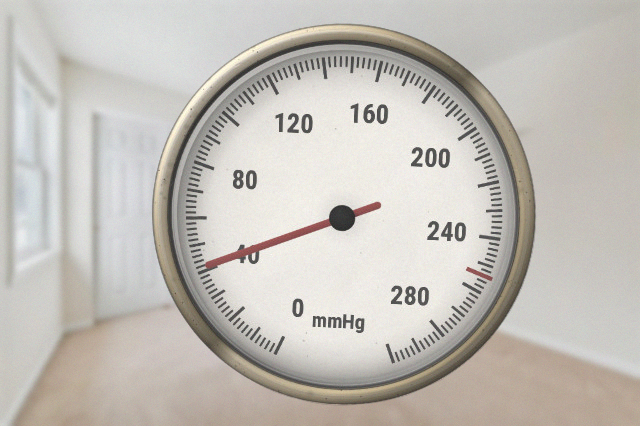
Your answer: 42 mmHg
